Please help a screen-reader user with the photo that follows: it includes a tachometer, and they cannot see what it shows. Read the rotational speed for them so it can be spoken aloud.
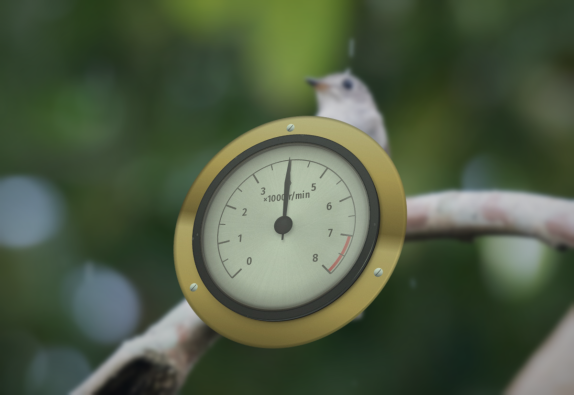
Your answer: 4000 rpm
